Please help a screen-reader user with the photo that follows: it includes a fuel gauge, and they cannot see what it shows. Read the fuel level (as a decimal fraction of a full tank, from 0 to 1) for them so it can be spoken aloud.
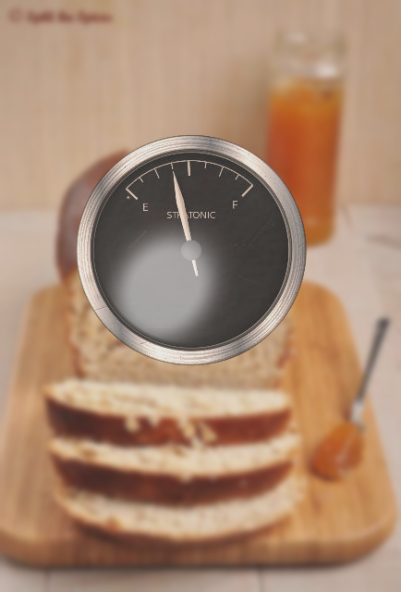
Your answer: 0.375
